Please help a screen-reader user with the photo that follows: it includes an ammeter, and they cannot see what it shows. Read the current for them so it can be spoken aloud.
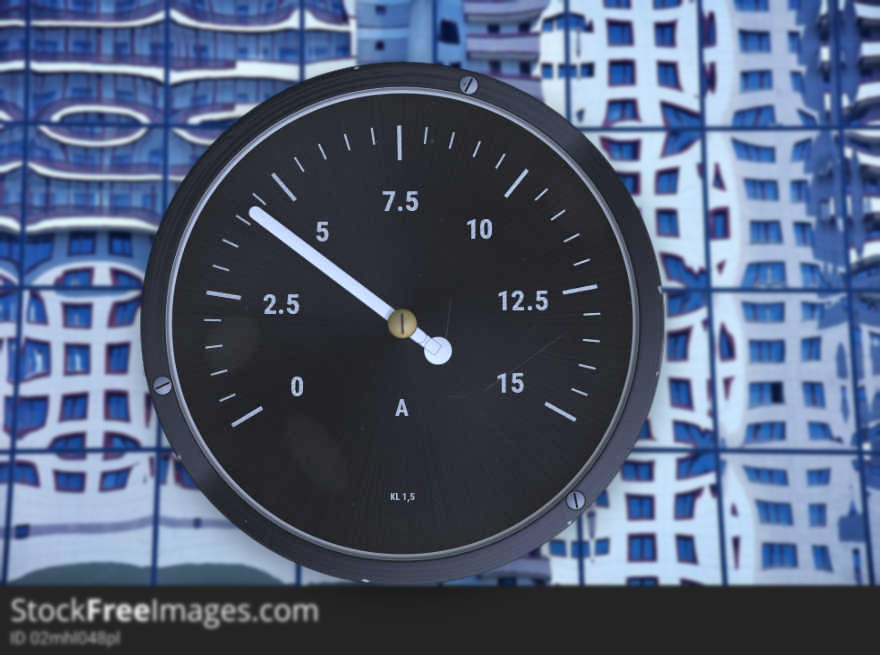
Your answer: 4.25 A
